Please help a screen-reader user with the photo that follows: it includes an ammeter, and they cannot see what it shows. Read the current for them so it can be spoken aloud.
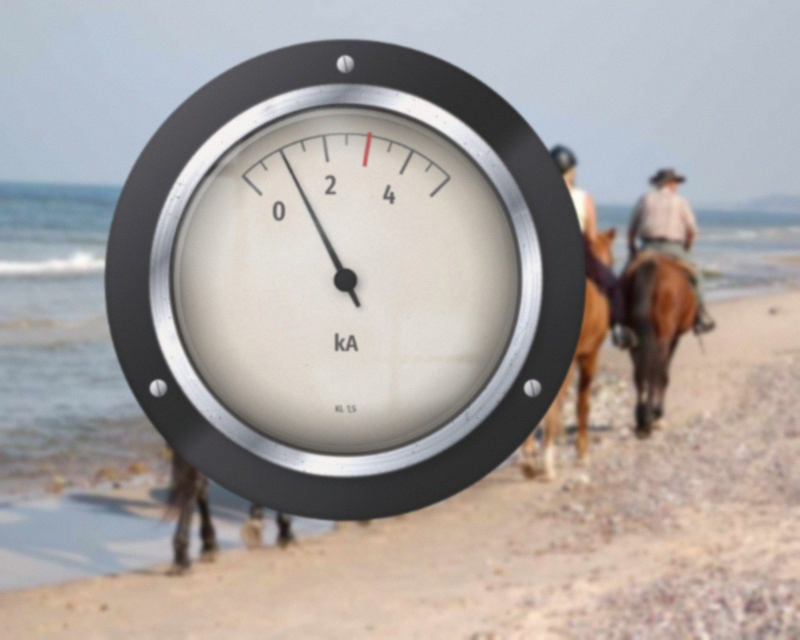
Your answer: 1 kA
